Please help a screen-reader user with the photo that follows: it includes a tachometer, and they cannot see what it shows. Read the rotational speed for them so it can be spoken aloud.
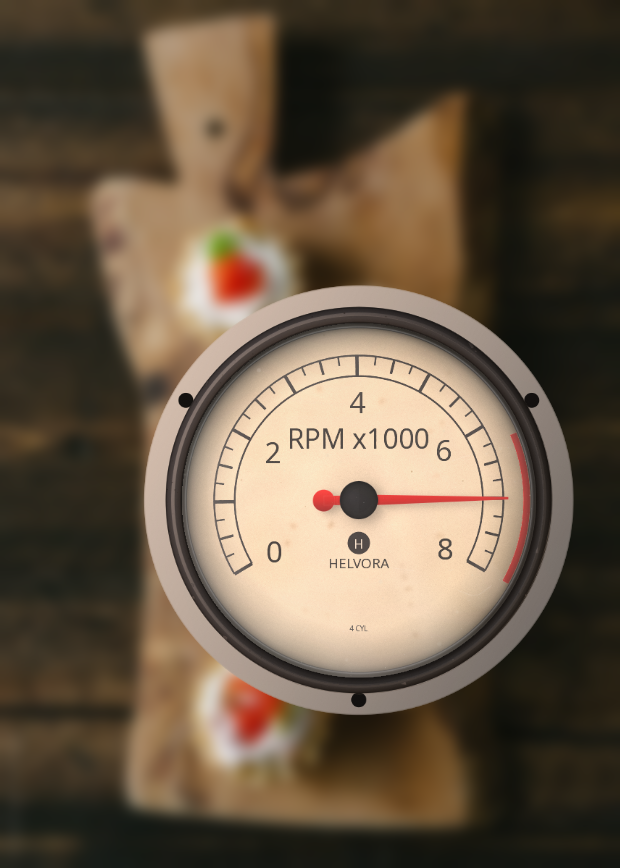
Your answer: 7000 rpm
